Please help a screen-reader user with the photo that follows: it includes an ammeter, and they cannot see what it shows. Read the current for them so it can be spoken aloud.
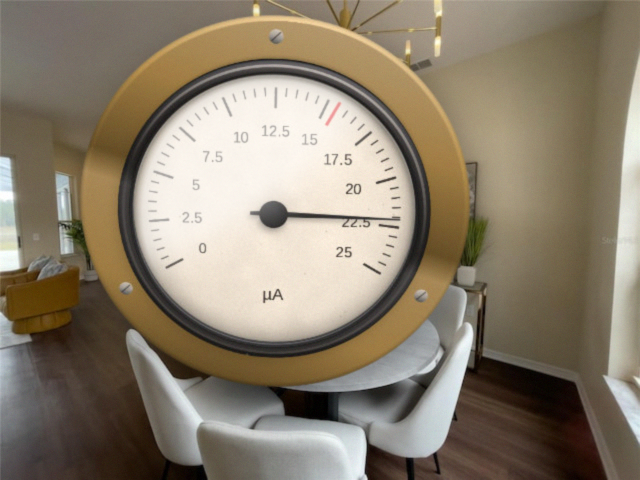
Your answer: 22 µA
